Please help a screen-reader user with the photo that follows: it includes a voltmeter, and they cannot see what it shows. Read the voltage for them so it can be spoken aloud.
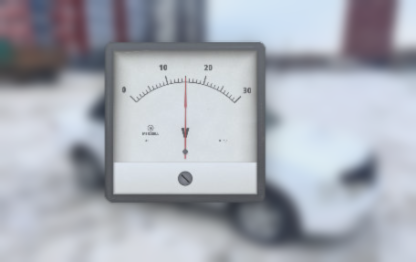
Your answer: 15 V
